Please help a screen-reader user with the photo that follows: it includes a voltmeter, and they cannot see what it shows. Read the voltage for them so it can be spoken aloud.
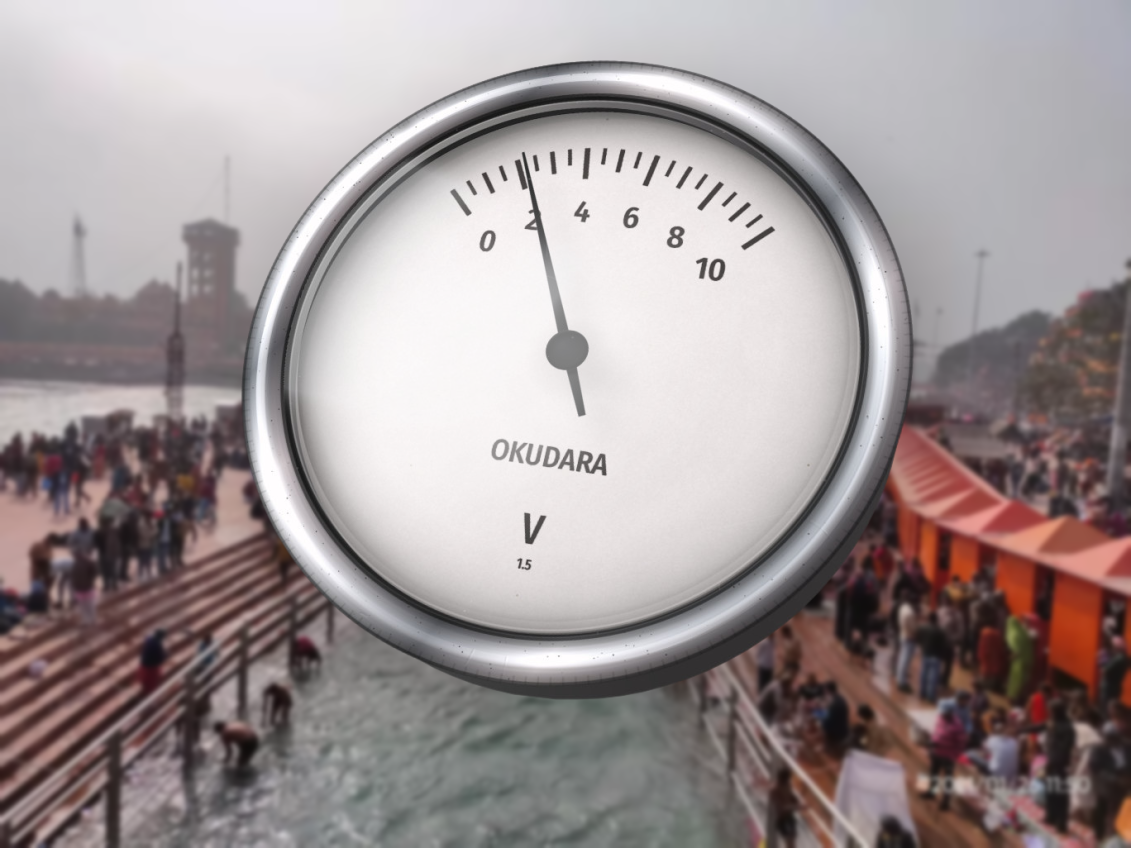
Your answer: 2.25 V
